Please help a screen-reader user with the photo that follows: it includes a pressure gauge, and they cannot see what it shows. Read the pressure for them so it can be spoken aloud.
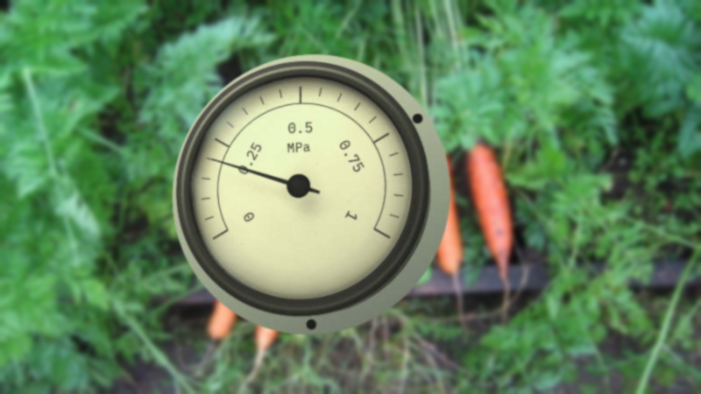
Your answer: 0.2 MPa
